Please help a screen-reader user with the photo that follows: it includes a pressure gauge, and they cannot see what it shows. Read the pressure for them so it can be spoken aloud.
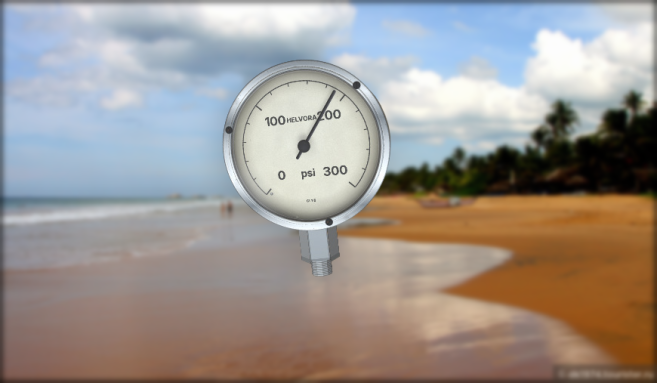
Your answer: 190 psi
